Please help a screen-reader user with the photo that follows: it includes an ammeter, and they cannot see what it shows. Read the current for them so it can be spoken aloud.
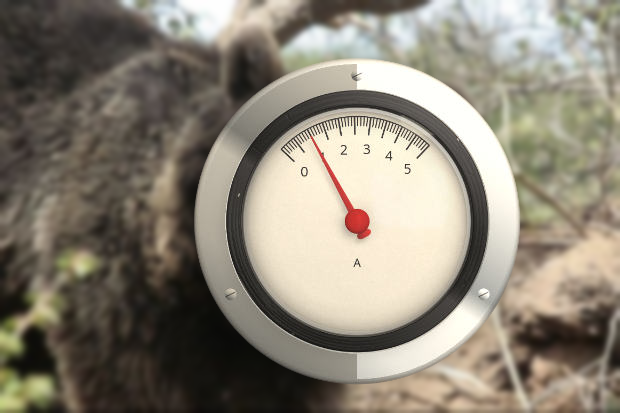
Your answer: 1 A
